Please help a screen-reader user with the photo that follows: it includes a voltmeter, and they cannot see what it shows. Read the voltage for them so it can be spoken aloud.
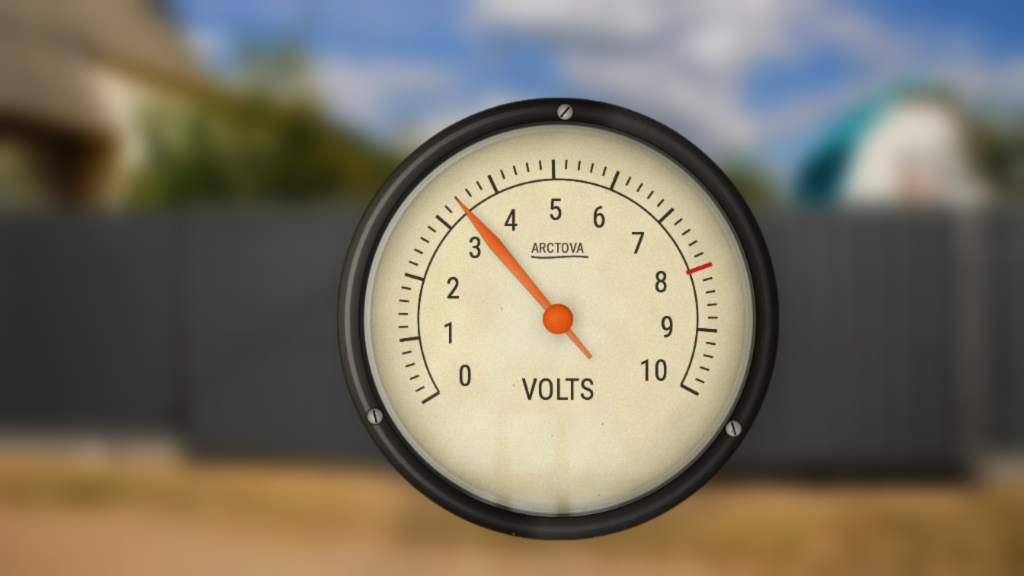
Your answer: 3.4 V
